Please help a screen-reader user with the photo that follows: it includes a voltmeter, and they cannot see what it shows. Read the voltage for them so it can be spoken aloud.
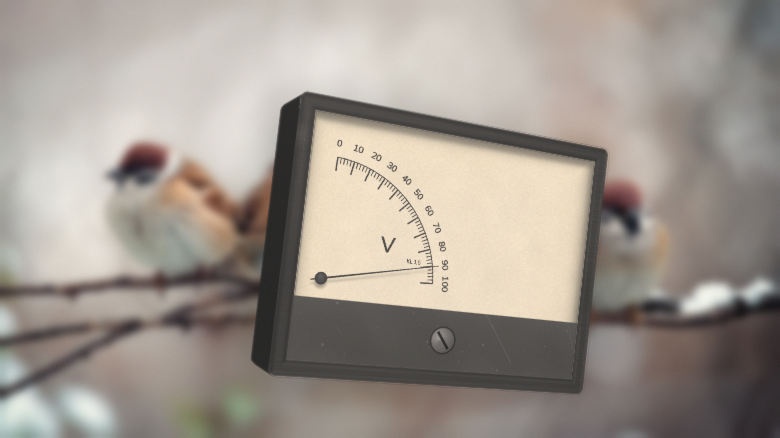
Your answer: 90 V
